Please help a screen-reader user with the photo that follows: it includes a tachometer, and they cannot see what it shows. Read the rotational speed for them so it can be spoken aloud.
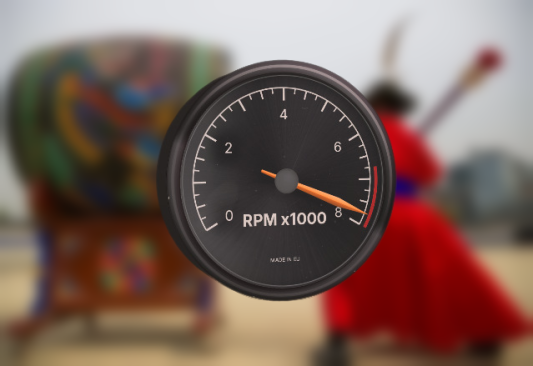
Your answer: 7750 rpm
